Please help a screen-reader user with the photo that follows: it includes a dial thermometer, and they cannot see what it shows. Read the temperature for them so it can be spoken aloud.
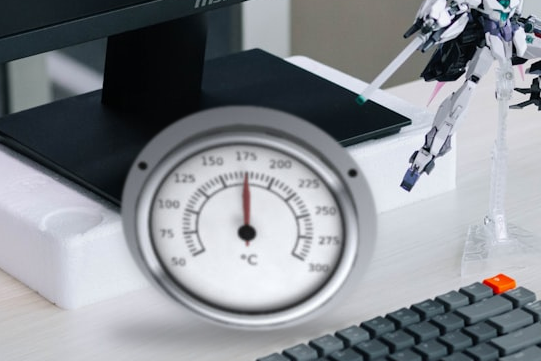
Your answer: 175 °C
